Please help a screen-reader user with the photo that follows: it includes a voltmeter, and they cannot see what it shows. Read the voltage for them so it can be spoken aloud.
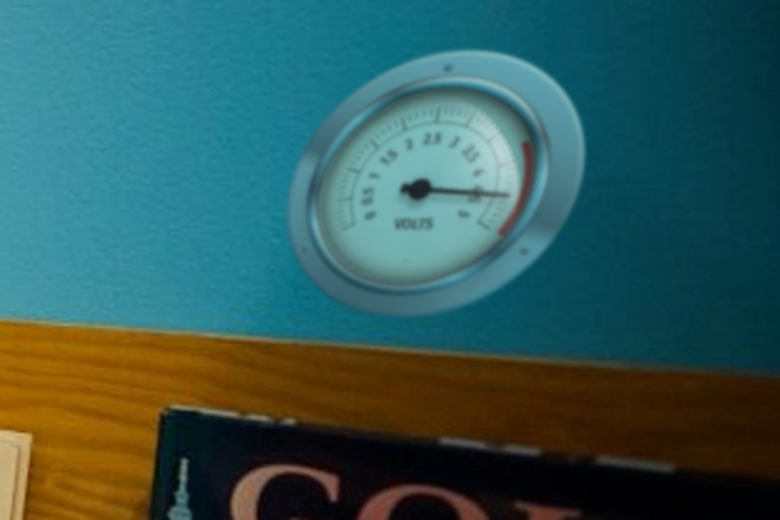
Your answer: 4.5 V
